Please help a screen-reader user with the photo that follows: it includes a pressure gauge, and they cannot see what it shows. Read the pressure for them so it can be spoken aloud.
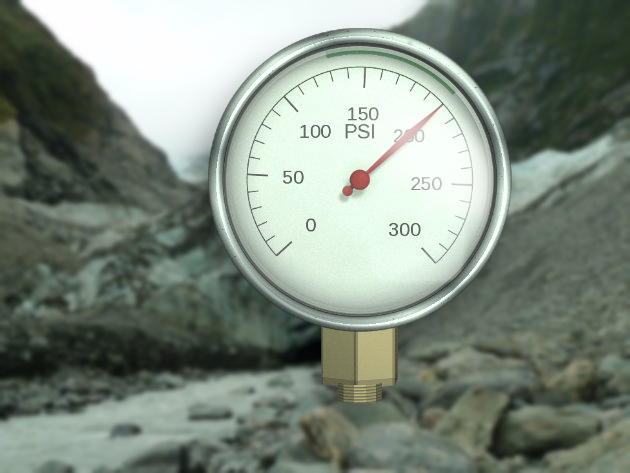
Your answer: 200 psi
